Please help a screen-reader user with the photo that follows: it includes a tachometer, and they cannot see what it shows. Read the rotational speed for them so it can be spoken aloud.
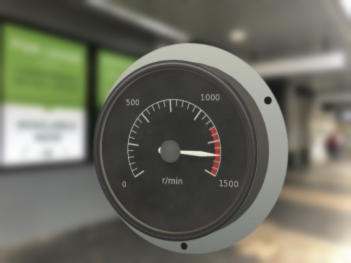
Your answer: 1350 rpm
